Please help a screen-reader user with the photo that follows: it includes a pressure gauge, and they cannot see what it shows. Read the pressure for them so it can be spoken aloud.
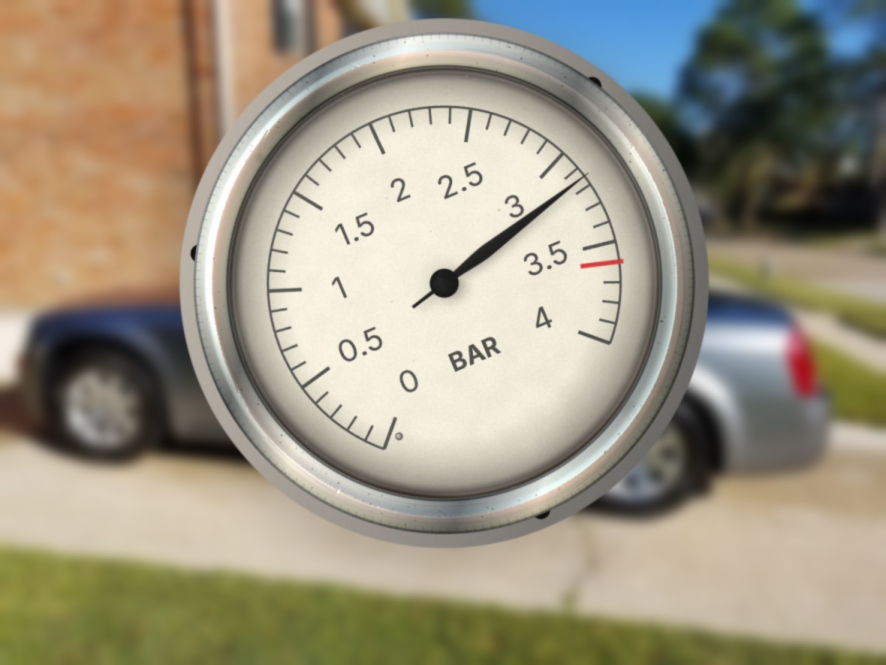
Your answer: 3.15 bar
